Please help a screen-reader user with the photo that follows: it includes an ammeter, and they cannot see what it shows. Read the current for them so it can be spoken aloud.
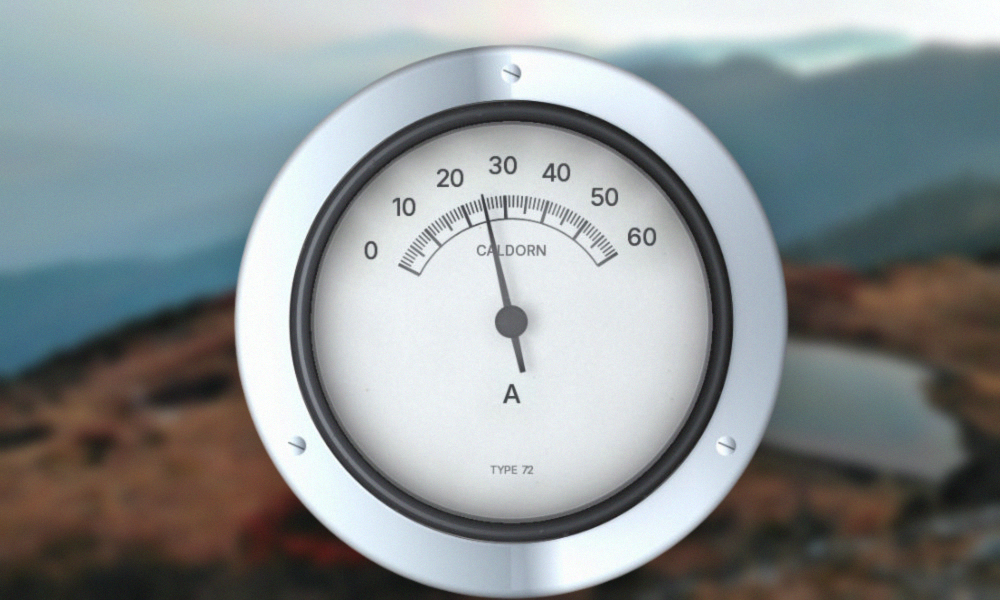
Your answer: 25 A
